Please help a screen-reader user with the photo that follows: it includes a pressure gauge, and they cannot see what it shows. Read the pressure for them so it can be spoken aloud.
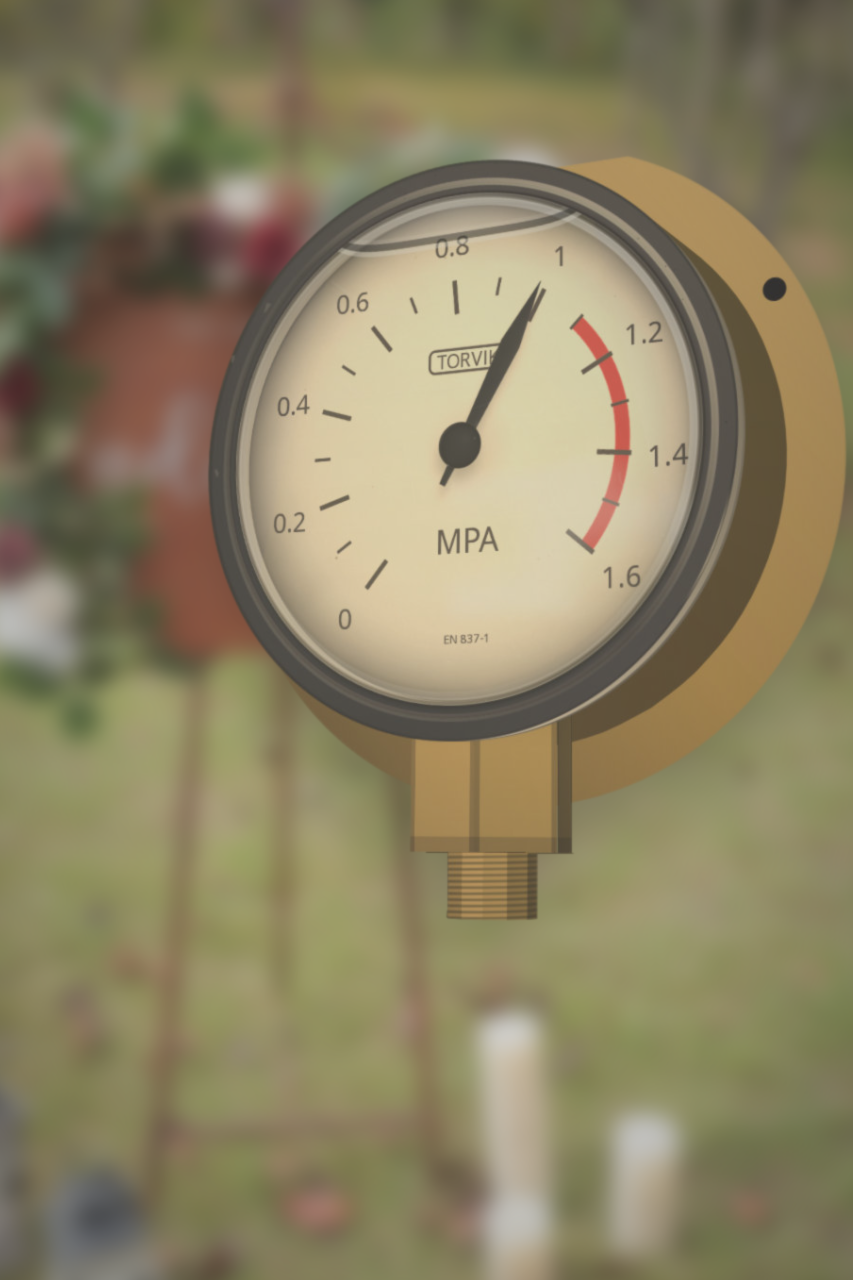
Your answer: 1 MPa
